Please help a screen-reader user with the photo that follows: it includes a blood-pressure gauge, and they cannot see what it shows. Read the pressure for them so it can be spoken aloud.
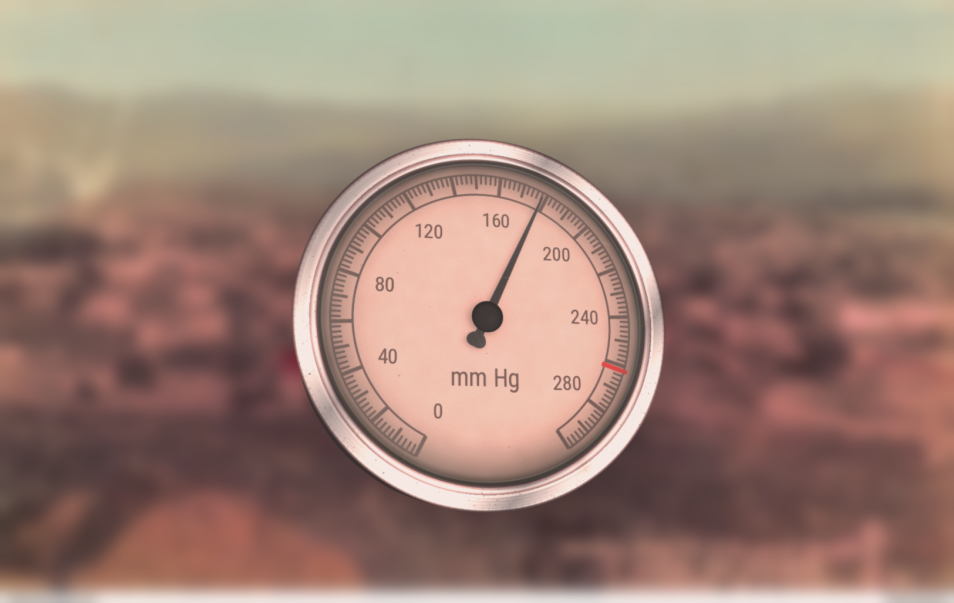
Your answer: 178 mmHg
